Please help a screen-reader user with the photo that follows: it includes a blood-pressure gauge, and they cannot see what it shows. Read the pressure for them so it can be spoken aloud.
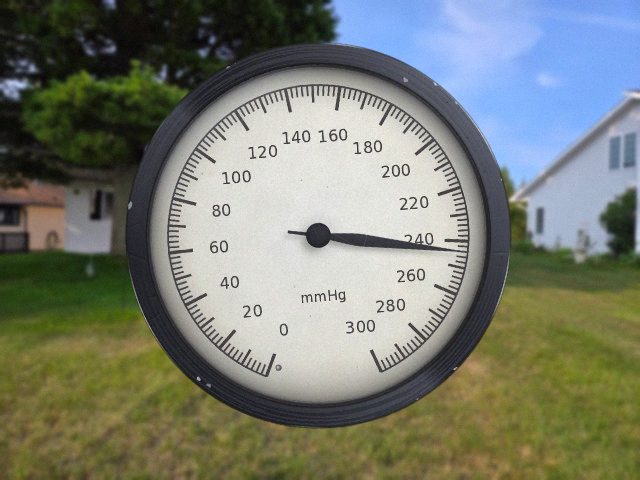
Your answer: 244 mmHg
